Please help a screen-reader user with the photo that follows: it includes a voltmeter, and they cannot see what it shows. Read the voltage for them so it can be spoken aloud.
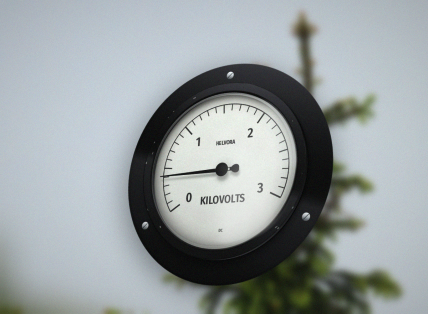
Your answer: 0.4 kV
